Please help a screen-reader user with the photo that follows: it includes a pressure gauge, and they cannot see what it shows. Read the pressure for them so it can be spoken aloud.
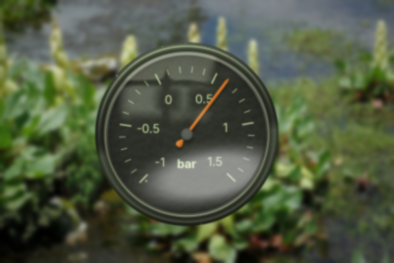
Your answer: 0.6 bar
